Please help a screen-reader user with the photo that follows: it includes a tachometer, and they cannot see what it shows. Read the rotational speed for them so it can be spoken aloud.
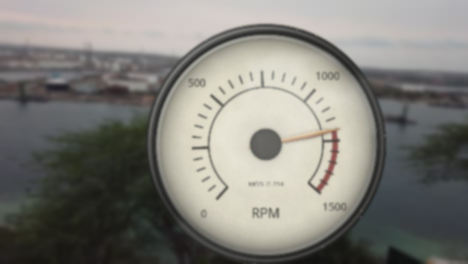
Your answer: 1200 rpm
